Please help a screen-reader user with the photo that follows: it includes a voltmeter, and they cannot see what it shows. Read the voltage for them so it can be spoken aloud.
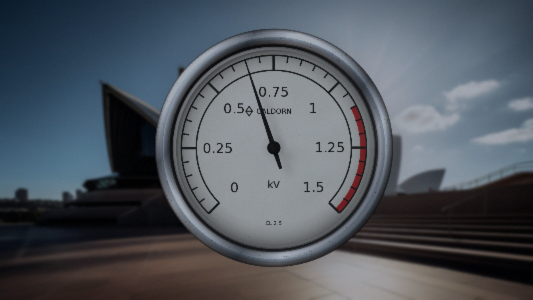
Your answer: 0.65 kV
